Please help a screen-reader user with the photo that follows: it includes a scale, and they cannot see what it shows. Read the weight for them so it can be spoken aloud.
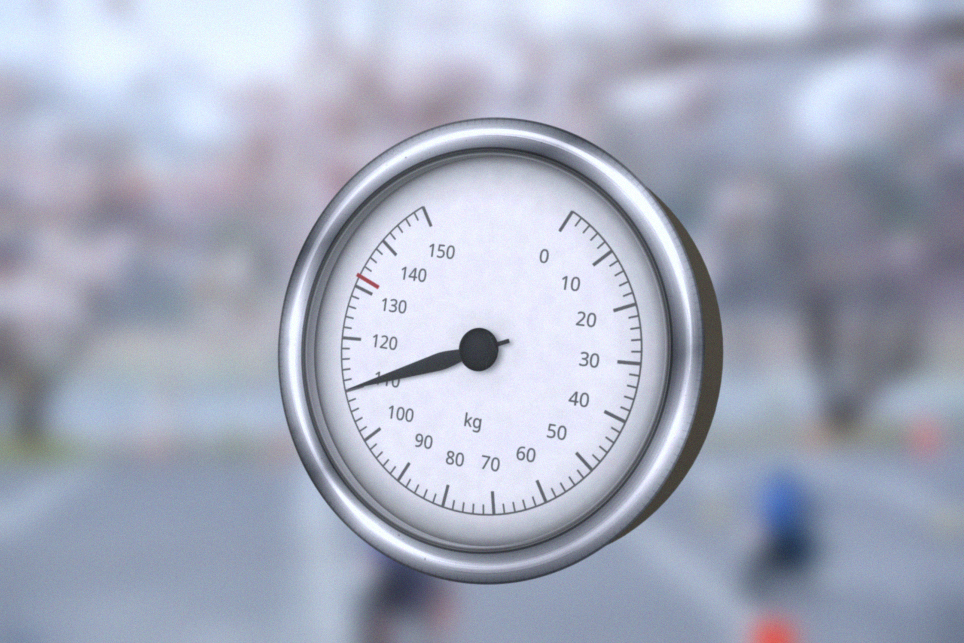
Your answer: 110 kg
